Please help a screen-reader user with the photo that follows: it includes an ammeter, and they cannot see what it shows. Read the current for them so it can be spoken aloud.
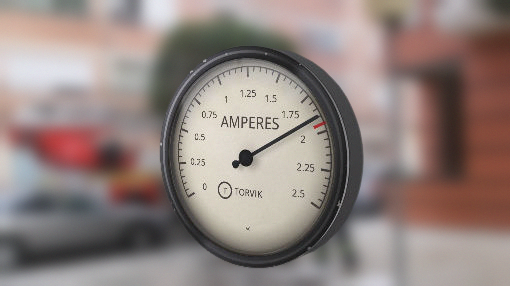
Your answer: 1.9 A
